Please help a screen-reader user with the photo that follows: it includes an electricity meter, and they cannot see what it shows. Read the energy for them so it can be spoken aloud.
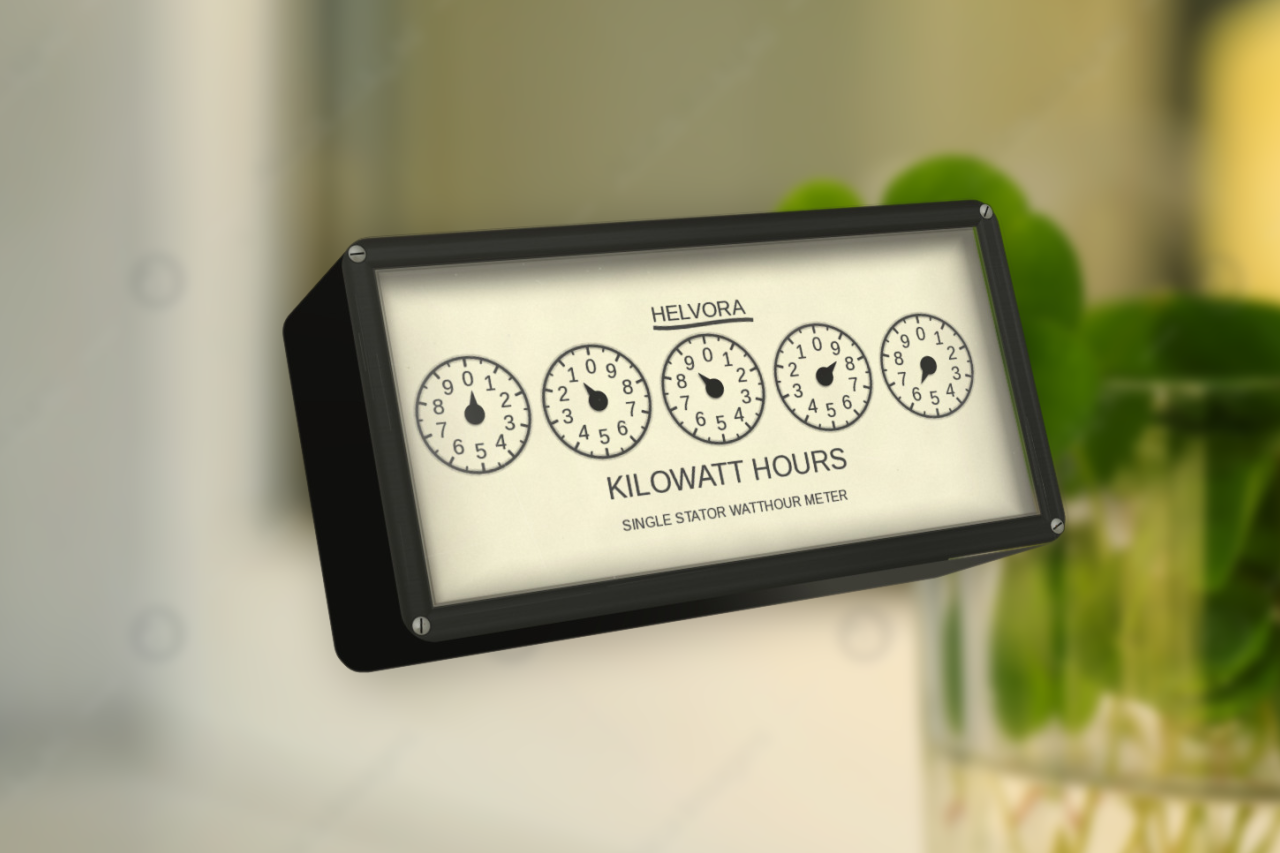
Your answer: 886 kWh
